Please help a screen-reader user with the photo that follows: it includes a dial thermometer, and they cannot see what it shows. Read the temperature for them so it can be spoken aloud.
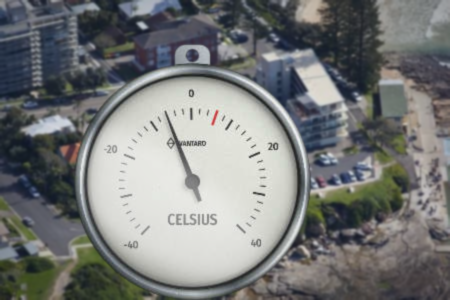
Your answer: -6 °C
